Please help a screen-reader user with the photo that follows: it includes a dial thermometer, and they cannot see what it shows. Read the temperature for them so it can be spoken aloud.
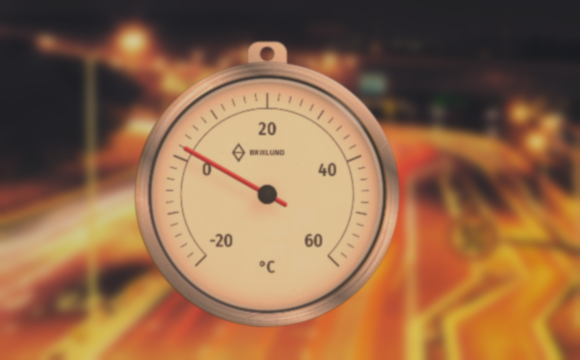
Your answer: 2 °C
